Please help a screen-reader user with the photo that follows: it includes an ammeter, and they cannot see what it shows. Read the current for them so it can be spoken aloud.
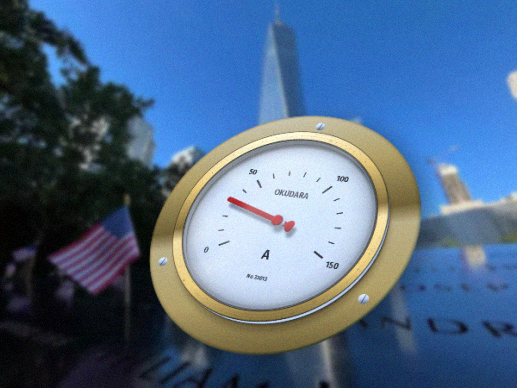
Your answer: 30 A
